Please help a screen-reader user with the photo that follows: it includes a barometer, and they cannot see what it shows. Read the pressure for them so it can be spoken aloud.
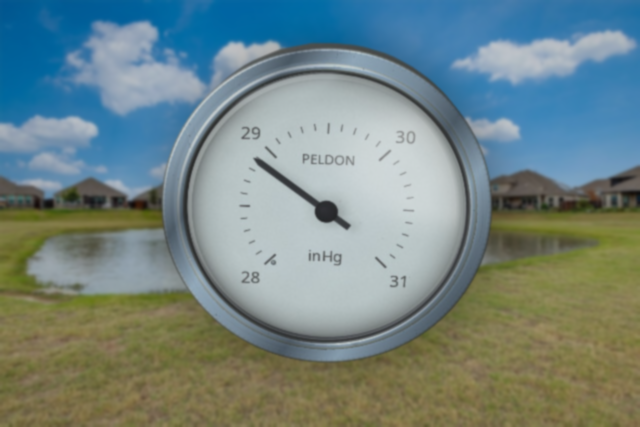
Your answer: 28.9 inHg
